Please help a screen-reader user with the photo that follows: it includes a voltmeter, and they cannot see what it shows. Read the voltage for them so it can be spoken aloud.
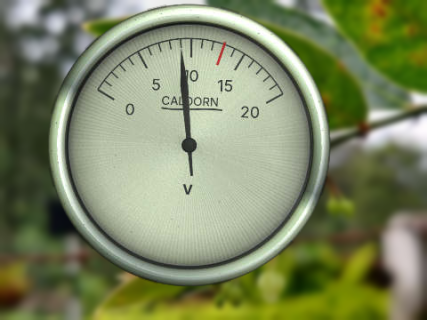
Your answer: 9 V
